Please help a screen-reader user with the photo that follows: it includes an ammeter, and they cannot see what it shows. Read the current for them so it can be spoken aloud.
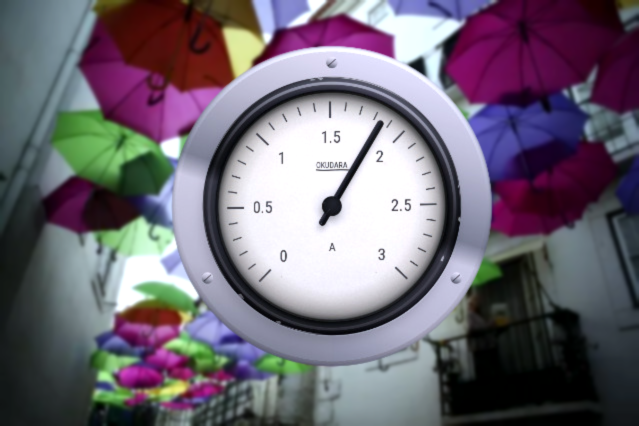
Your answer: 1.85 A
